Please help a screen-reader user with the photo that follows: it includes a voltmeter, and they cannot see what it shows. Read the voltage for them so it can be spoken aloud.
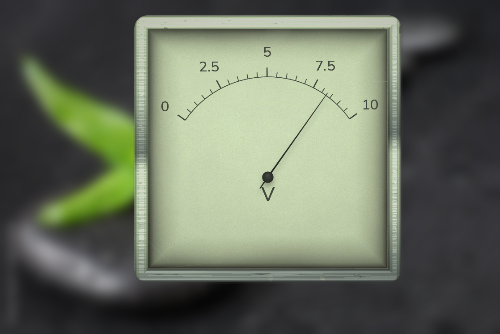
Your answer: 8.25 V
